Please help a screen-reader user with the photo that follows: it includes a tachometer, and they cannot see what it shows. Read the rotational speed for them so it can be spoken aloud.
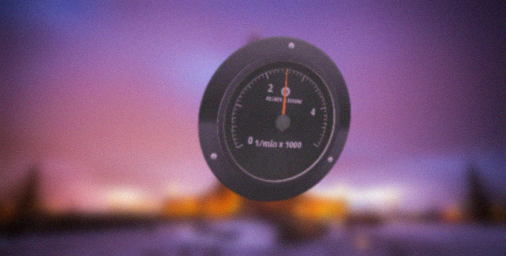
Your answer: 2500 rpm
